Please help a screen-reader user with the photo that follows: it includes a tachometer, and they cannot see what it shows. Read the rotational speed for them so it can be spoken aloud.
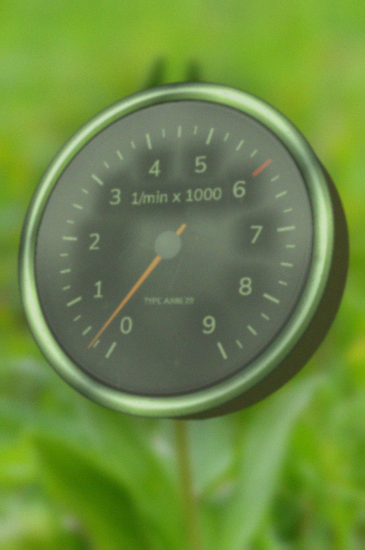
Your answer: 250 rpm
